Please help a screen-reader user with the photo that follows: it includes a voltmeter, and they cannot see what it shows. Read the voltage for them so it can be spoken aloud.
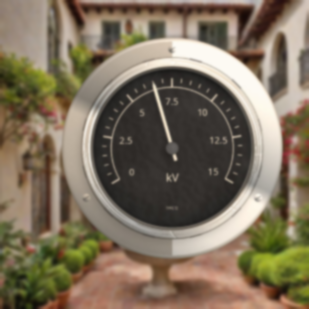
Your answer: 6.5 kV
